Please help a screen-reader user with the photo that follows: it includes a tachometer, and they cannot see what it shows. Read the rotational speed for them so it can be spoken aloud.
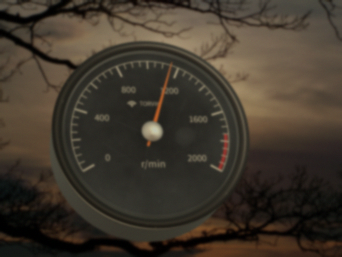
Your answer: 1150 rpm
